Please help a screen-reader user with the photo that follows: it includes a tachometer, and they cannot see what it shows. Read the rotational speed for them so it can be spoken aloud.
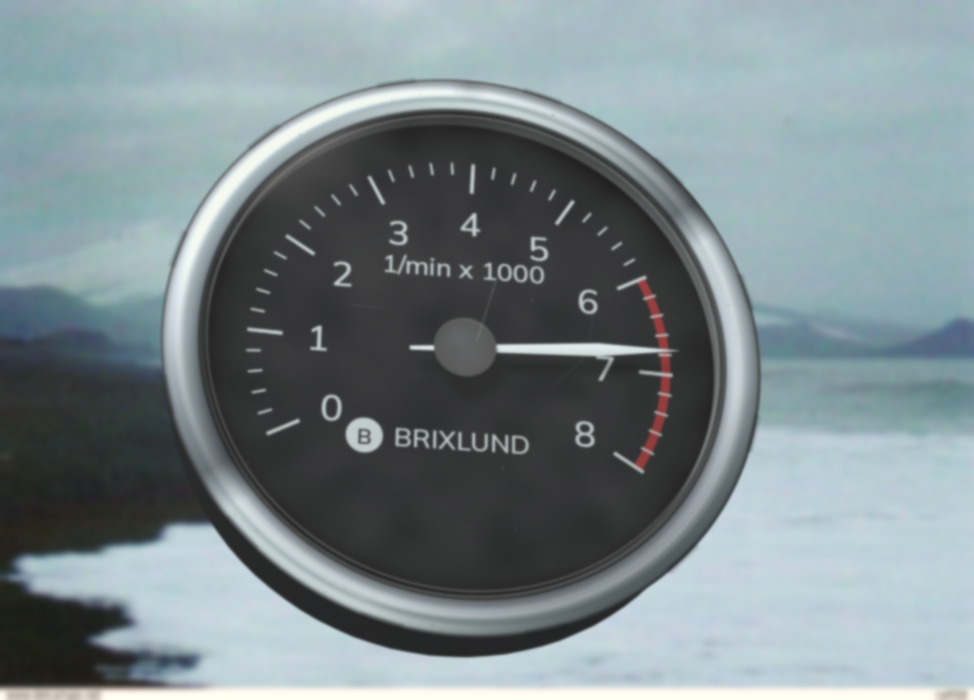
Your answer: 6800 rpm
